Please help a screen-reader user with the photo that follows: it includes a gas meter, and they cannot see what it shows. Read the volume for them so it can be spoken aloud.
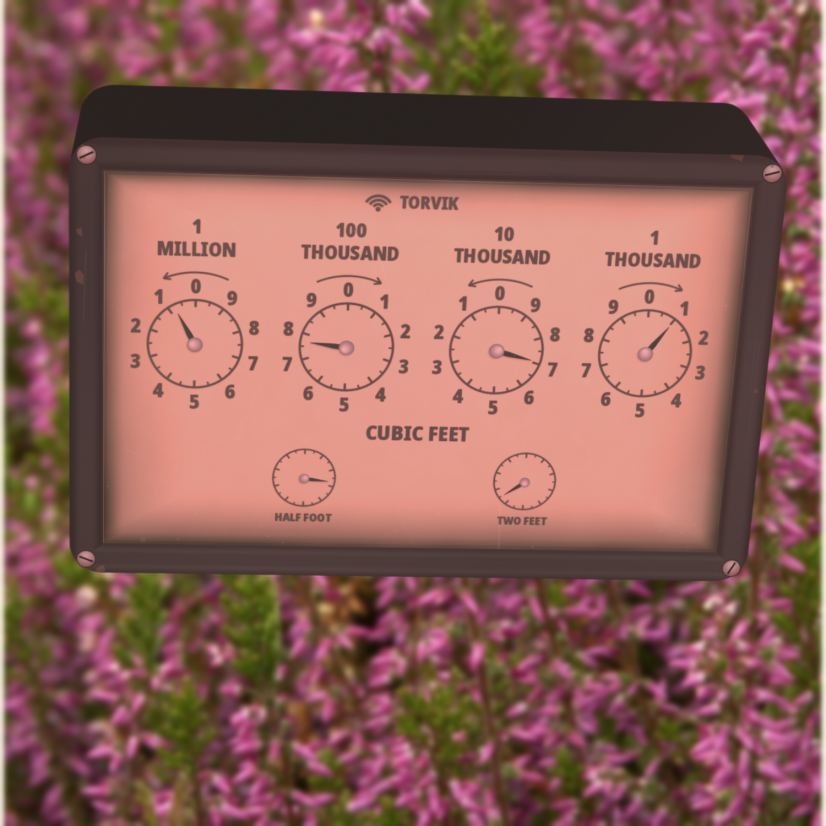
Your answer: 77100 ft³
